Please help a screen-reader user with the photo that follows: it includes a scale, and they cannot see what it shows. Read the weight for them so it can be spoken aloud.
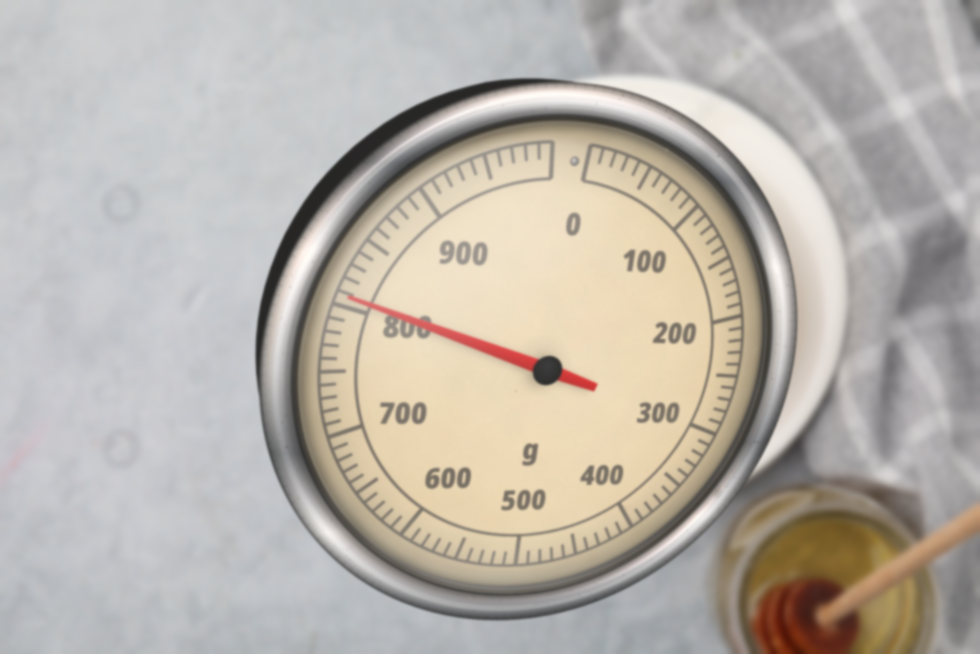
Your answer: 810 g
